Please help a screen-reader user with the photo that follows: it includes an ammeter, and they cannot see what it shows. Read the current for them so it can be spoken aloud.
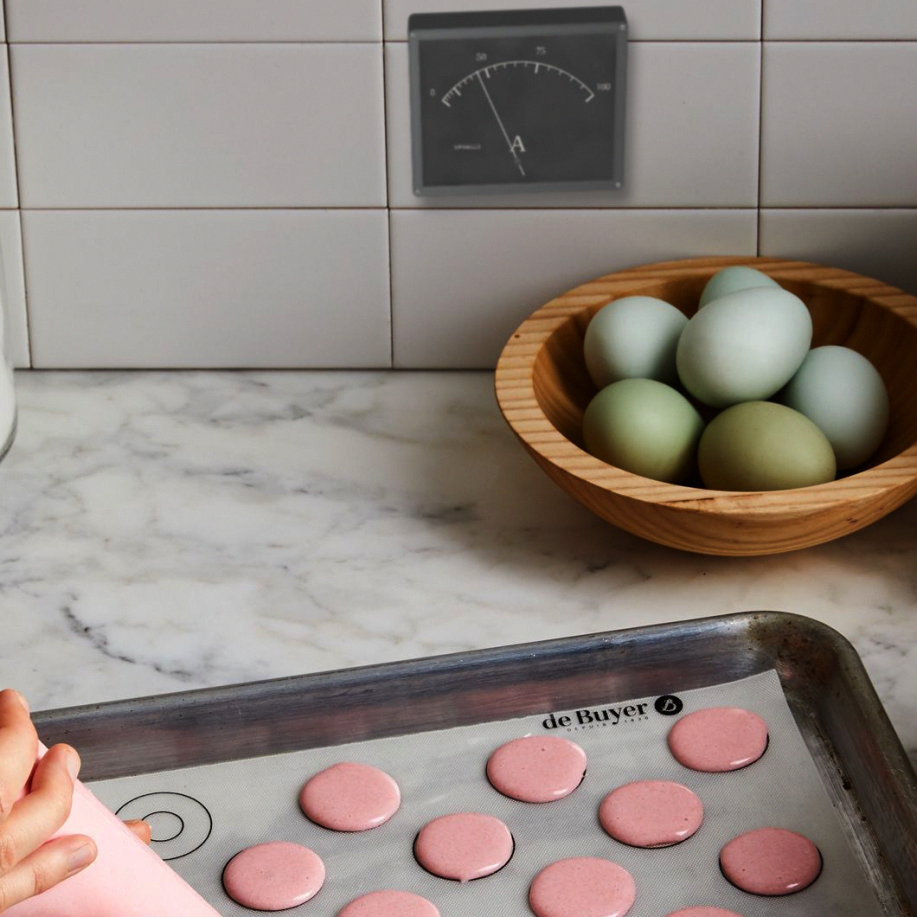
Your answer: 45 A
